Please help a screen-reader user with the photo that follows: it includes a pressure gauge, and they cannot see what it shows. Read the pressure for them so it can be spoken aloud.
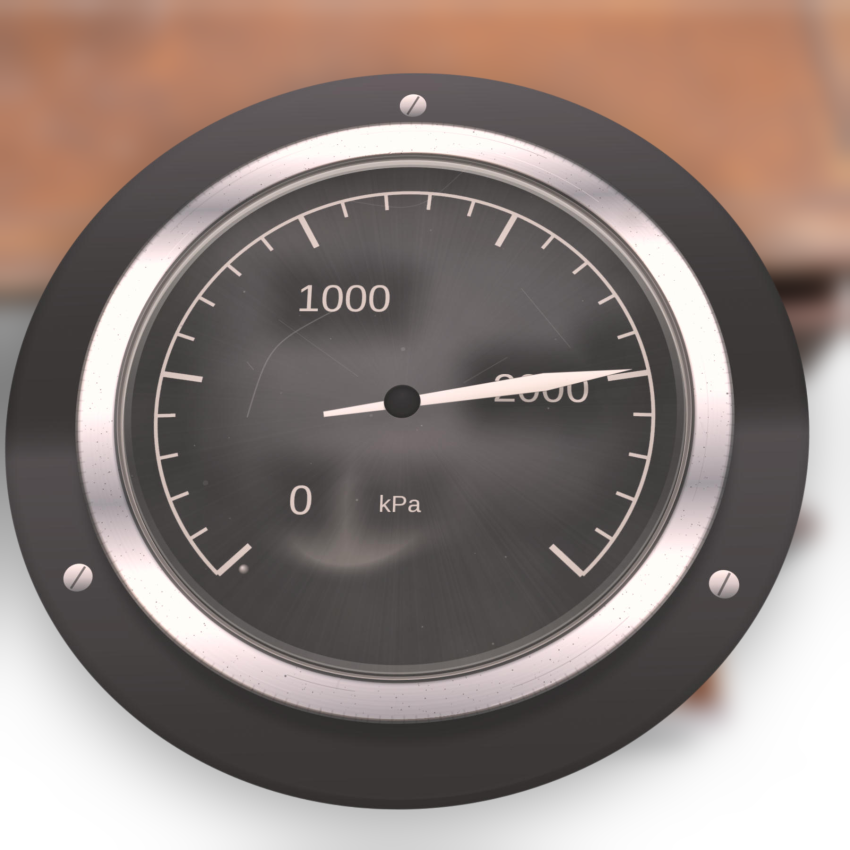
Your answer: 2000 kPa
